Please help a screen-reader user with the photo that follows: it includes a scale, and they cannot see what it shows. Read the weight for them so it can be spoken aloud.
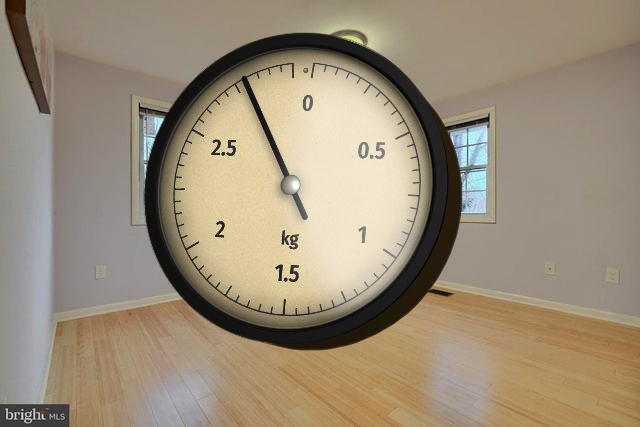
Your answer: 2.8 kg
